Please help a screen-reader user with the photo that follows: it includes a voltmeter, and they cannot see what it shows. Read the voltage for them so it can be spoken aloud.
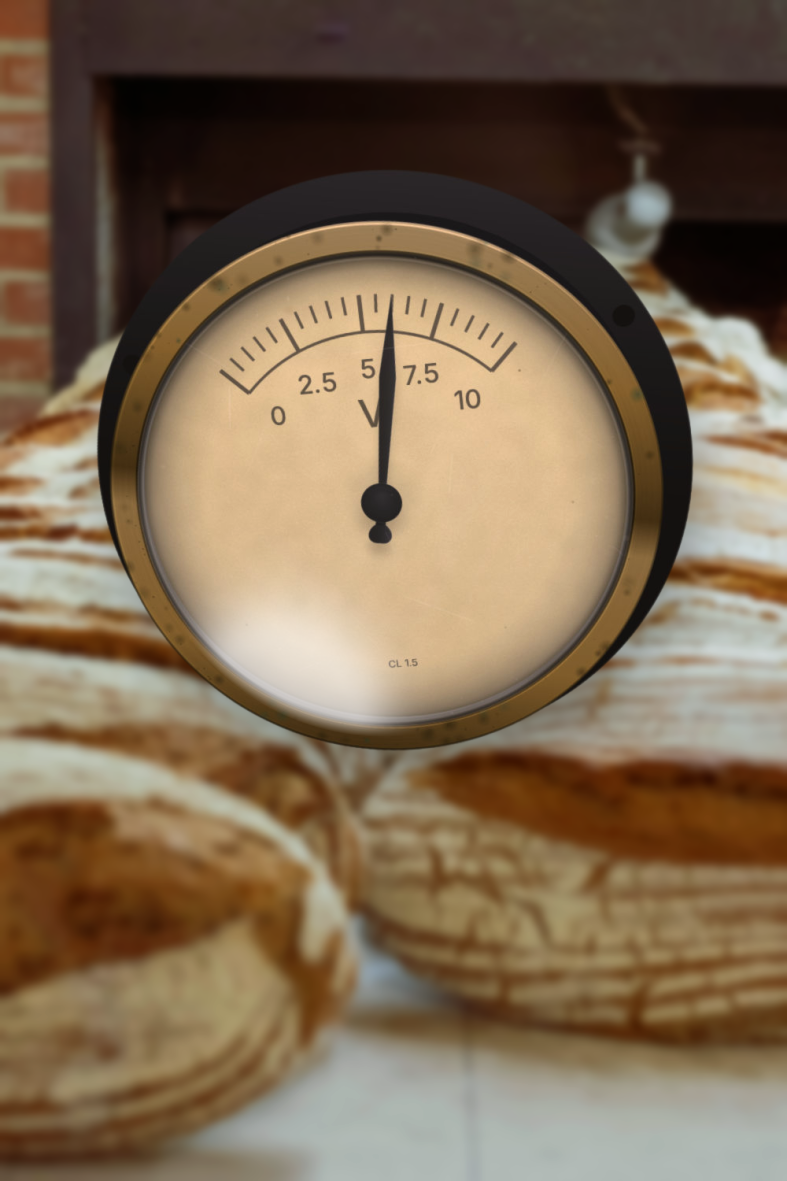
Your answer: 6 V
